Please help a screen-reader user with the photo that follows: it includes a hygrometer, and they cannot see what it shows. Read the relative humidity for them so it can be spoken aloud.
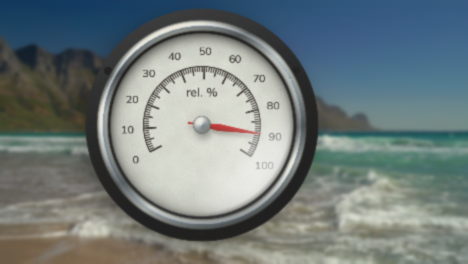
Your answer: 90 %
